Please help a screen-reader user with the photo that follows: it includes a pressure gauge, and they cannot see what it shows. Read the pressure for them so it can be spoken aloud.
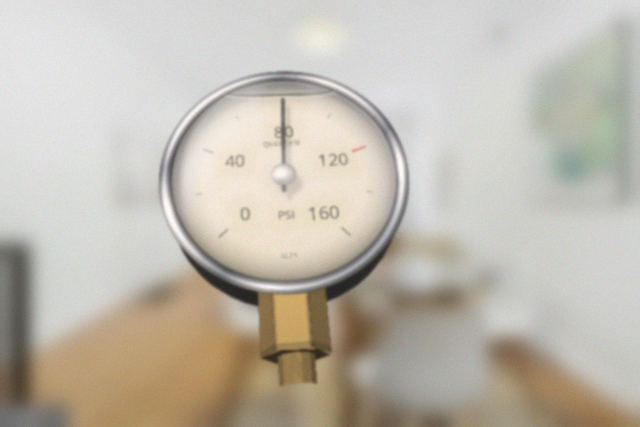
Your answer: 80 psi
